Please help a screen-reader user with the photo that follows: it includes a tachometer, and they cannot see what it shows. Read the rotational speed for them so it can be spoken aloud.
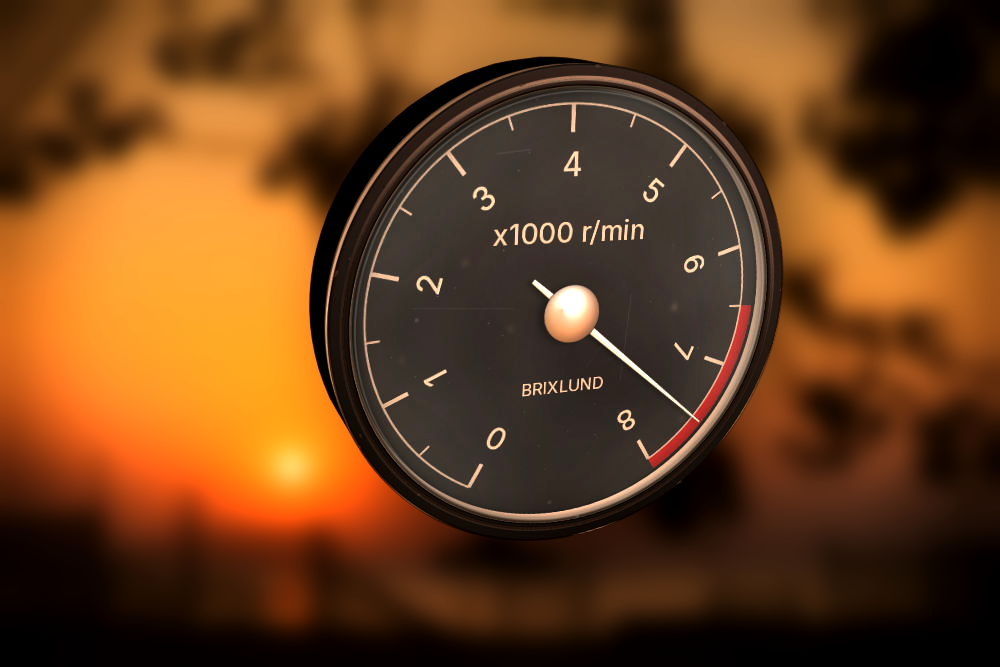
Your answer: 7500 rpm
